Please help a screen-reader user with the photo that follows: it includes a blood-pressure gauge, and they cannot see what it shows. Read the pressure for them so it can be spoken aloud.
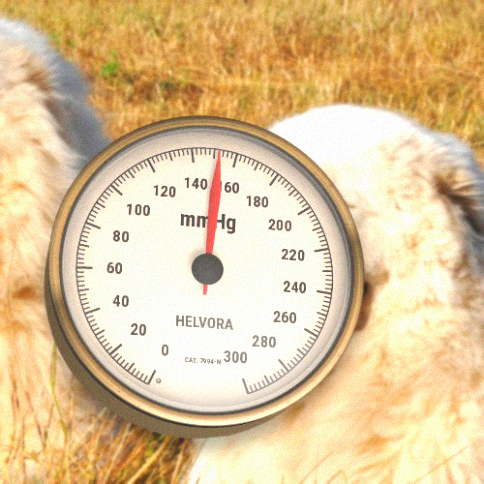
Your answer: 152 mmHg
